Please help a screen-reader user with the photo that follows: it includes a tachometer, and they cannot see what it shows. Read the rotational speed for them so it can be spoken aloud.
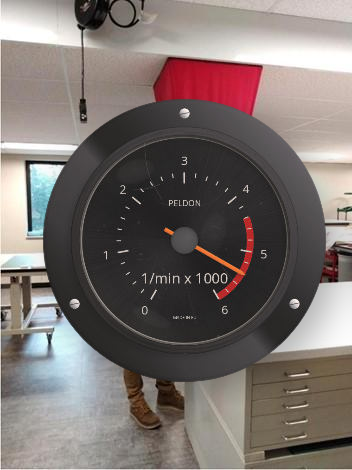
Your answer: 5400 rpm
